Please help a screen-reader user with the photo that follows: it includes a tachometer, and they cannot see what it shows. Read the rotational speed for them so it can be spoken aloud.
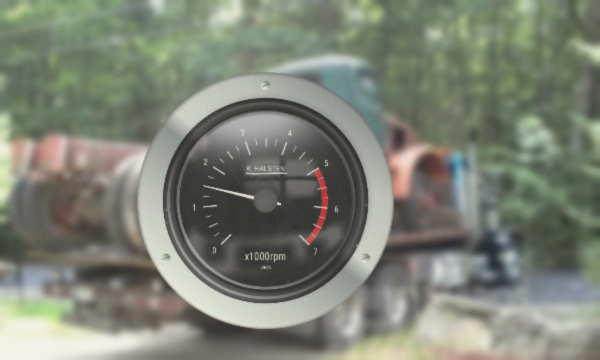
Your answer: 1500 rpm
